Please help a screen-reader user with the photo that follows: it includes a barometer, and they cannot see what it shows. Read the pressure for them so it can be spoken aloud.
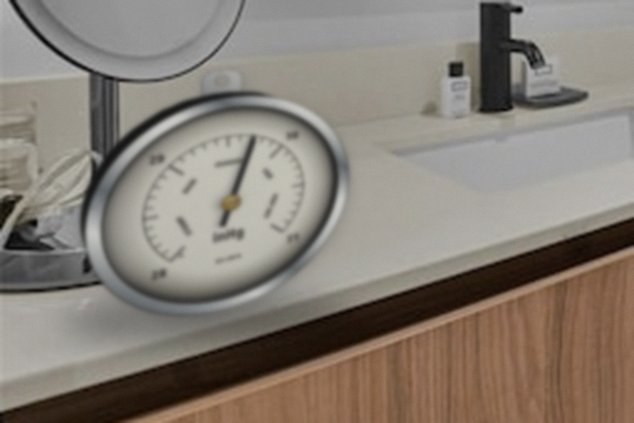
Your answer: 29.7 inHg
